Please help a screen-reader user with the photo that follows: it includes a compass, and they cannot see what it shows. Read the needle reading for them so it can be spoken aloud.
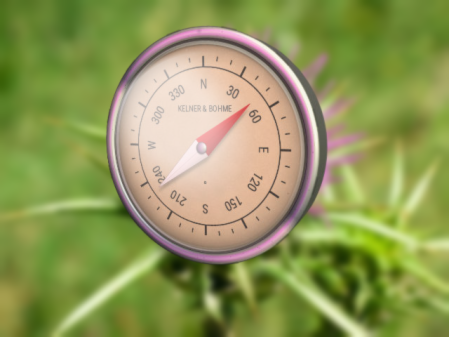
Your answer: 50 °
